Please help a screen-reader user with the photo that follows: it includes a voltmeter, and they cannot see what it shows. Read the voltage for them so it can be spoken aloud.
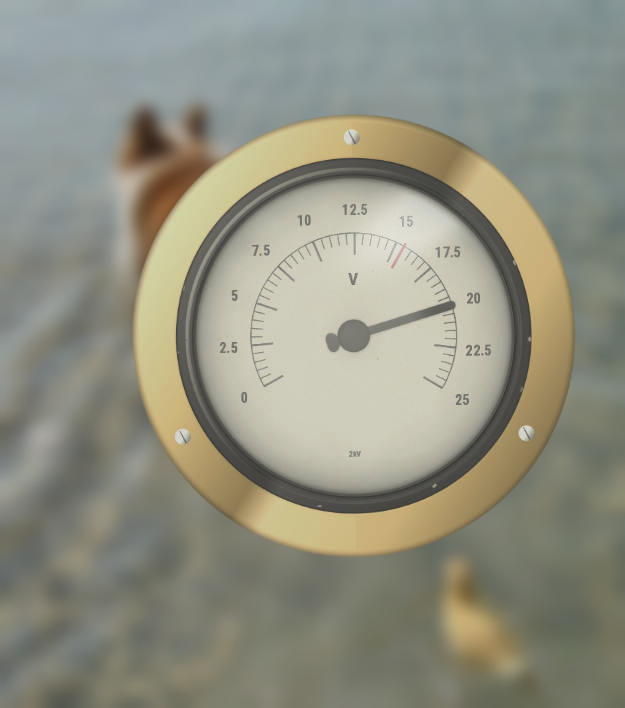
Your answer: 20 V
